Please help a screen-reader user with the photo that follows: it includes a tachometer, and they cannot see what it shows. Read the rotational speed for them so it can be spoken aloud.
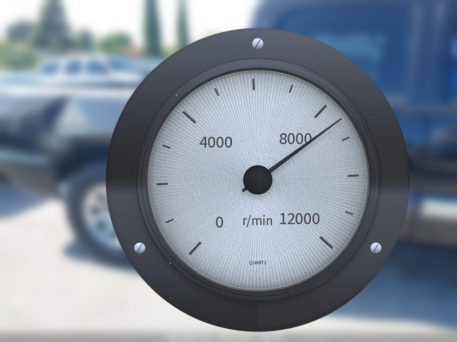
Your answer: 8500 rpm
